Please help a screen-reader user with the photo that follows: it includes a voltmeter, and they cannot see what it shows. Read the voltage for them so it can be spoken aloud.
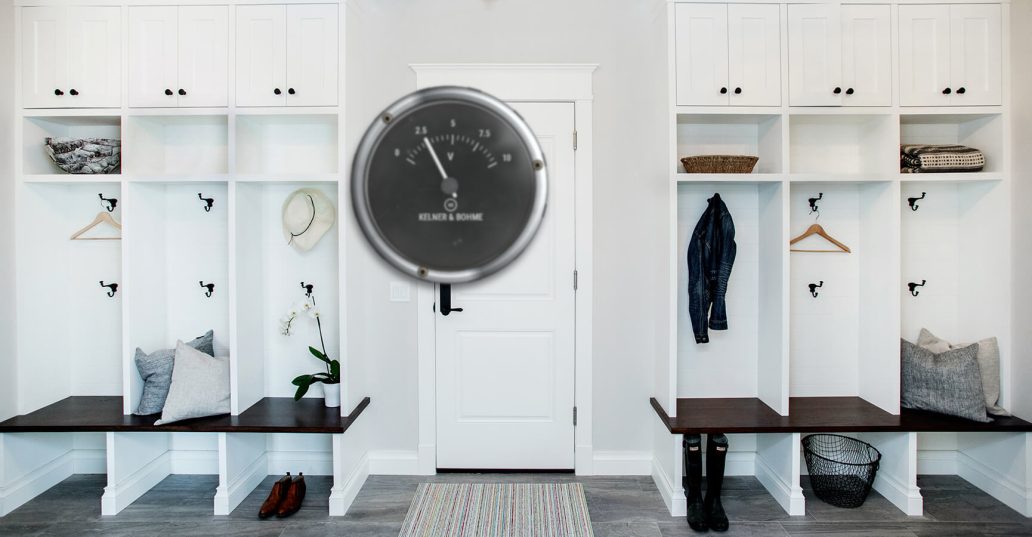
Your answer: 2.5 V
